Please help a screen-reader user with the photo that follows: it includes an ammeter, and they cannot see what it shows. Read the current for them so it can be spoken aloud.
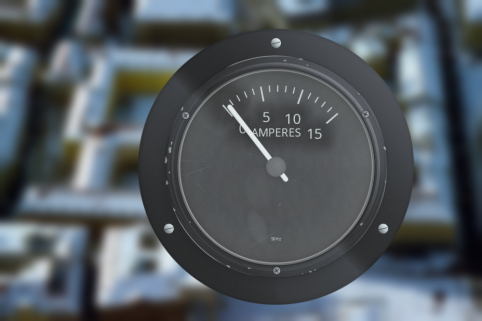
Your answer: 0.5 A
